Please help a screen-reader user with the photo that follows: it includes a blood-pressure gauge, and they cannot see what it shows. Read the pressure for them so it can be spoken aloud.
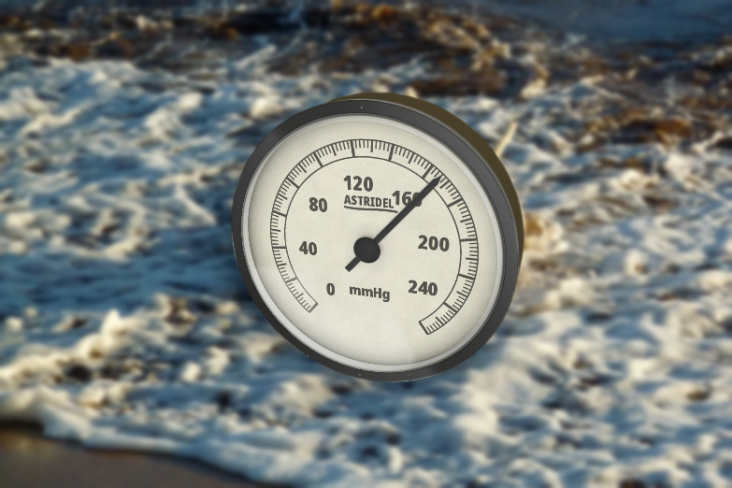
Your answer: 166 mmHg
